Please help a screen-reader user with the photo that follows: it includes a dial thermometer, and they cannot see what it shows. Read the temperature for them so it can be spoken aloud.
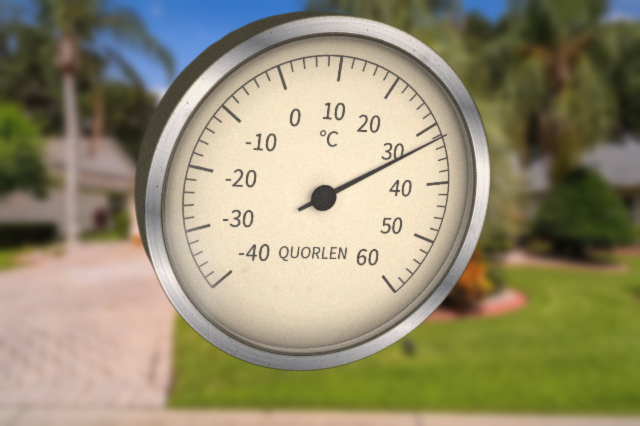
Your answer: 32 °C
